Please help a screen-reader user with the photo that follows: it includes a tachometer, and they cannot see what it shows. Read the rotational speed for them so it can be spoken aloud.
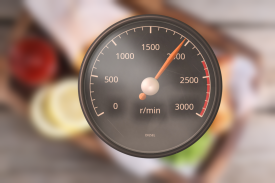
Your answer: 1950 rpm
